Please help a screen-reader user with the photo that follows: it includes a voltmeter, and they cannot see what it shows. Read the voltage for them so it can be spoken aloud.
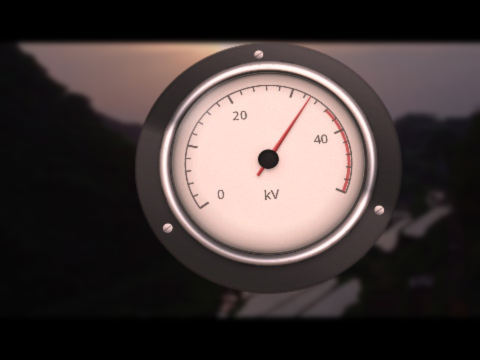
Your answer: 33 kV
